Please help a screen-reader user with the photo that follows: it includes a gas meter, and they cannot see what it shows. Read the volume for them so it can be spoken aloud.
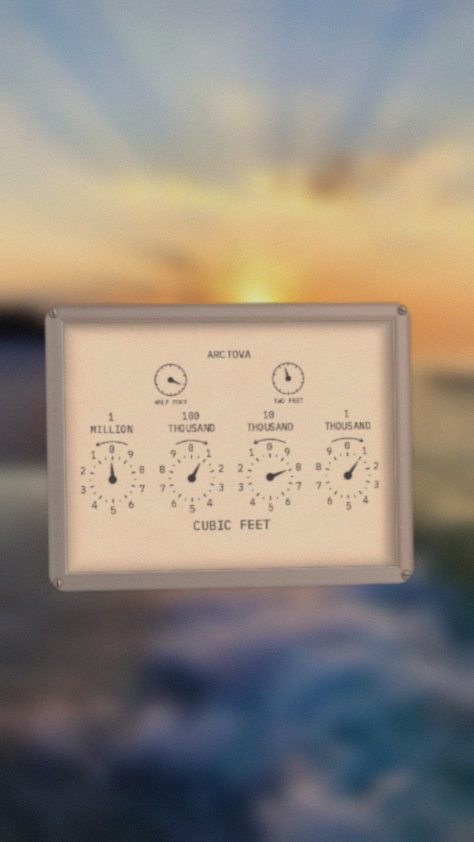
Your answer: 8100 ft³
